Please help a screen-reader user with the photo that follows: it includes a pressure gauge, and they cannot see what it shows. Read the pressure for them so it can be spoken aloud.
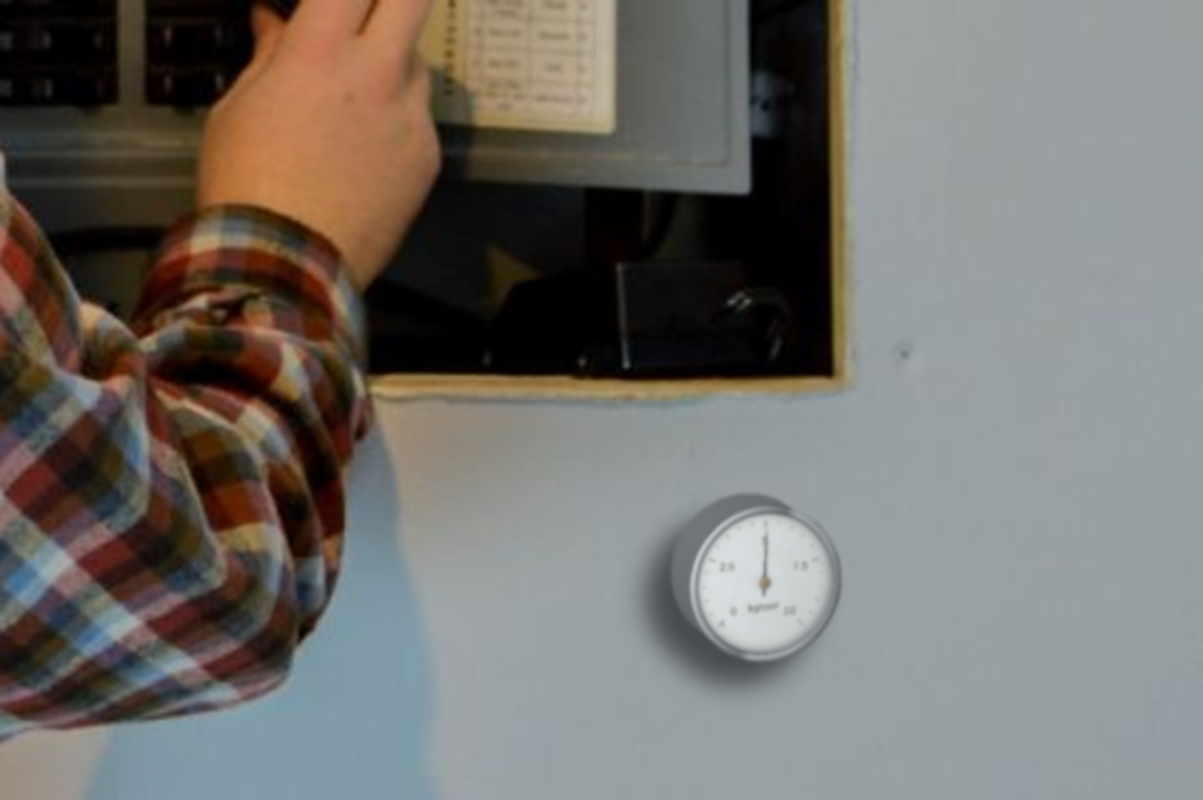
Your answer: 5 kg/cm²
